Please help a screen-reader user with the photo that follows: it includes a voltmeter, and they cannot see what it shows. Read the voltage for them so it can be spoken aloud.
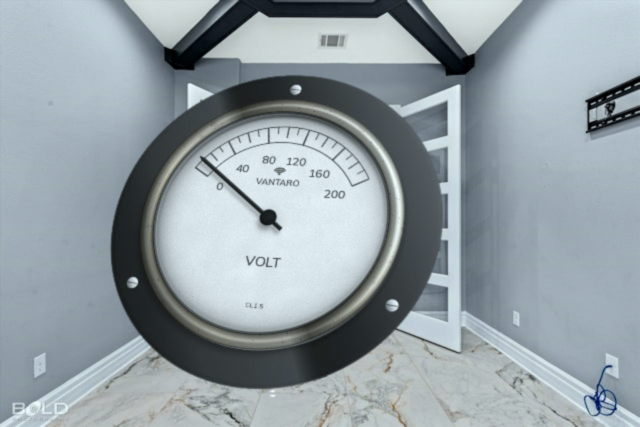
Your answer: 10 V
